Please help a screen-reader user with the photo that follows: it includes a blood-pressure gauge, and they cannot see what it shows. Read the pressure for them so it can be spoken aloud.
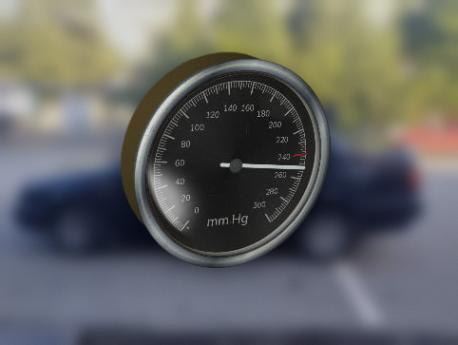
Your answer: 250 mmHg
